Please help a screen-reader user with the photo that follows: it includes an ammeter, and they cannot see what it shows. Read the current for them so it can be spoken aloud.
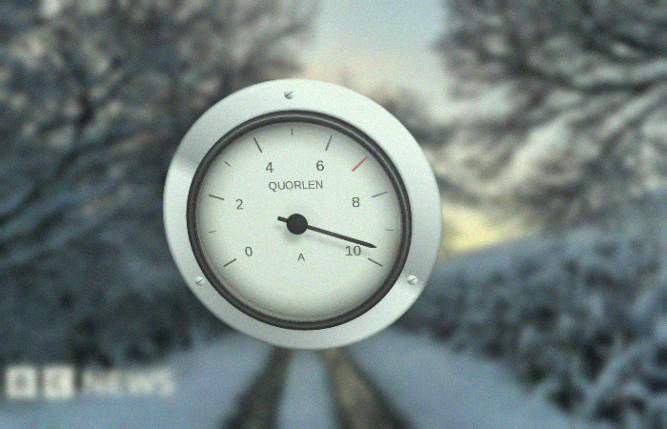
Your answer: 9.5 A
